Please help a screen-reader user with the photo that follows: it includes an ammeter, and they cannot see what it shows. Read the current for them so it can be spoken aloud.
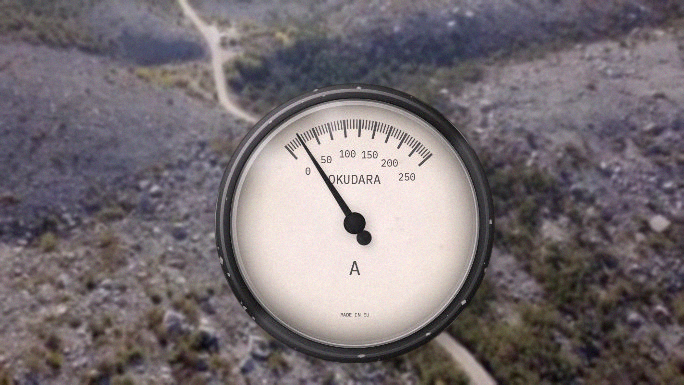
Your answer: 25 A
